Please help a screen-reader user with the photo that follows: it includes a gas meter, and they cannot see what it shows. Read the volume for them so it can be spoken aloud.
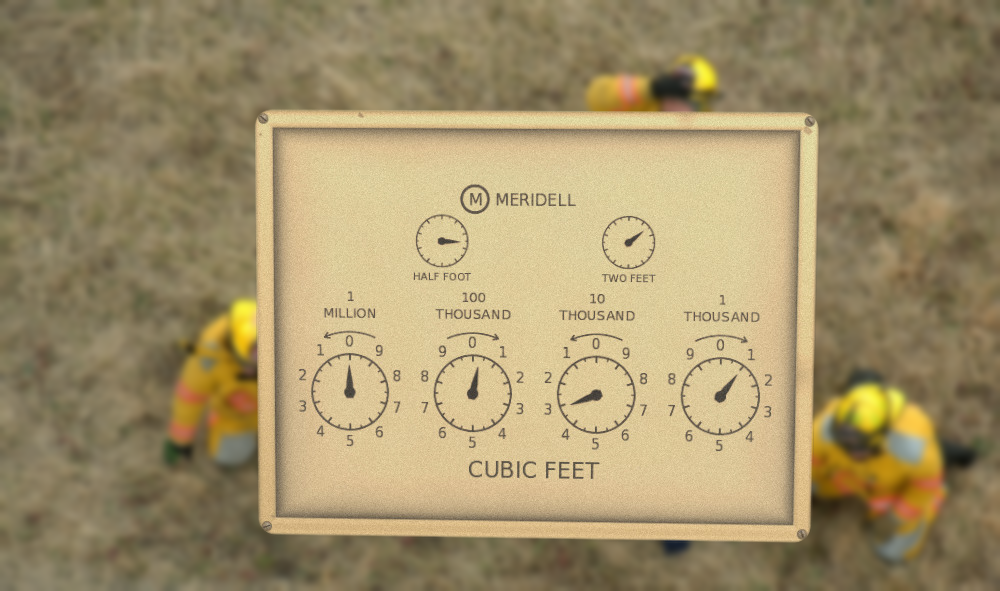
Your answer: 3100 ft³
